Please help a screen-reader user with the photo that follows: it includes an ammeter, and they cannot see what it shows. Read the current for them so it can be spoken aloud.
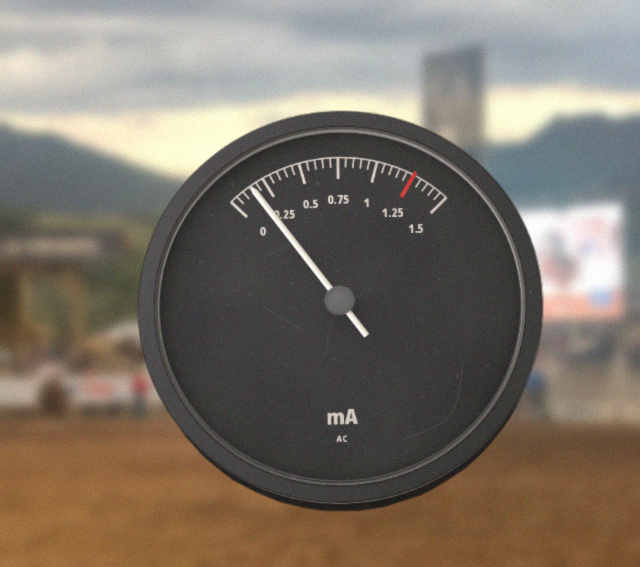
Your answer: 0.15 mA
